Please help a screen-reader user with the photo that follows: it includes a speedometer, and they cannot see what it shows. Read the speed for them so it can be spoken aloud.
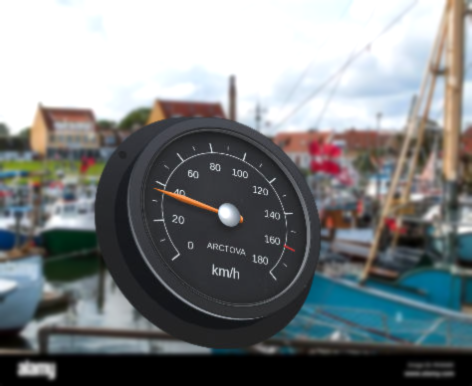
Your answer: 35 km/h
